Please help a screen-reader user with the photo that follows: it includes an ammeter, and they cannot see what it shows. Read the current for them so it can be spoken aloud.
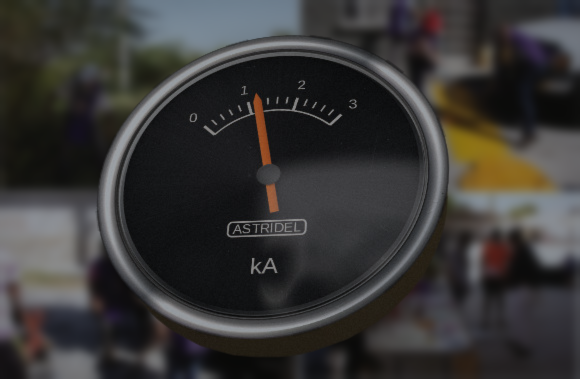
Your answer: 1.2 kA
